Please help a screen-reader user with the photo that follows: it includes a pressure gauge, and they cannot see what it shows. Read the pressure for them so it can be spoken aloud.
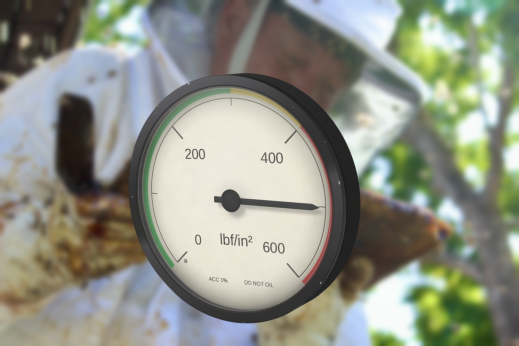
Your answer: 500 psi
